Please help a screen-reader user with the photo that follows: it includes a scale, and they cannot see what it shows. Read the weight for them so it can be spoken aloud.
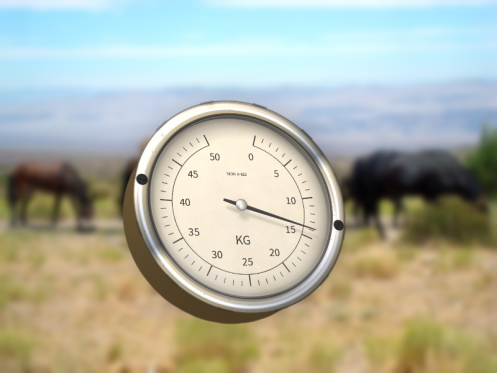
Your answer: 14 kg
